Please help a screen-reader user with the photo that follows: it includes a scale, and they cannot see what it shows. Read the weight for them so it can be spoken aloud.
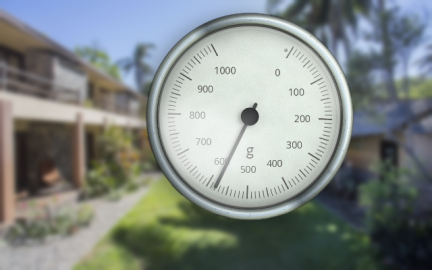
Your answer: 580 g
